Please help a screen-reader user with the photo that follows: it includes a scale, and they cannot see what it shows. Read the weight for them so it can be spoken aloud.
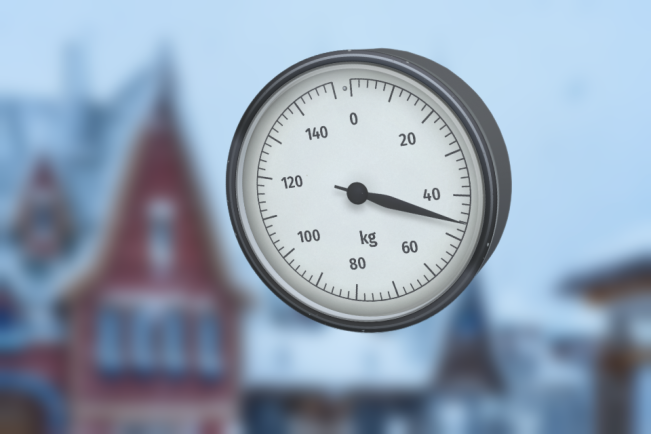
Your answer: 46 kg
